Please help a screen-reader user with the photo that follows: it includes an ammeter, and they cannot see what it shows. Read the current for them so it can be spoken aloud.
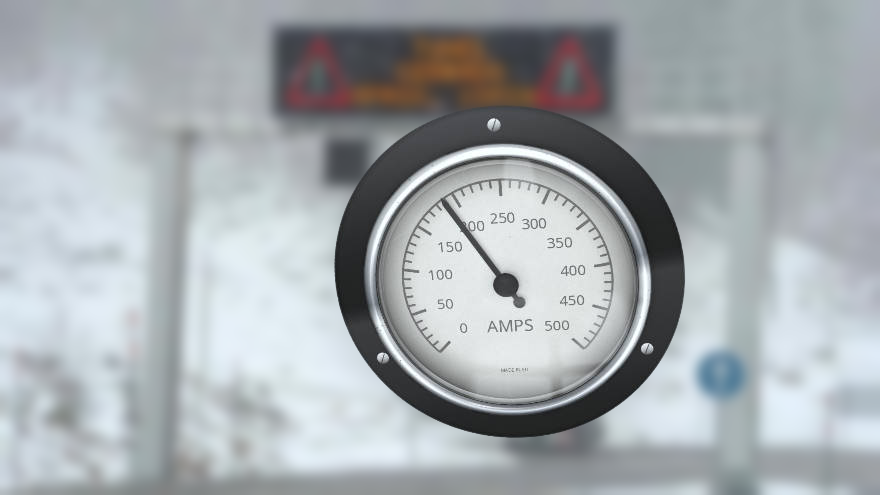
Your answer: 190 A
